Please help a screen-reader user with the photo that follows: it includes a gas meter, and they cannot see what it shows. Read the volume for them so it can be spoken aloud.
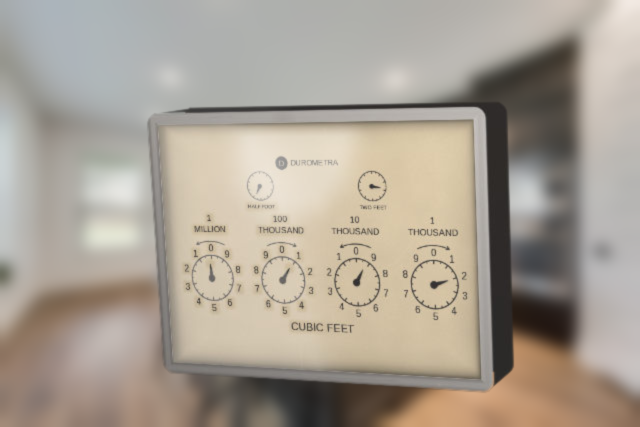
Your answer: 9200 ft³
